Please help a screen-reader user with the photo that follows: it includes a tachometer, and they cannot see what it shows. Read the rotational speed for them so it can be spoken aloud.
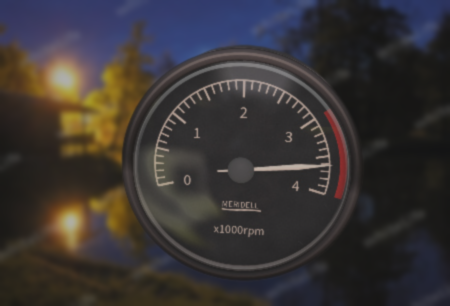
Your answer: 3600 rpm
